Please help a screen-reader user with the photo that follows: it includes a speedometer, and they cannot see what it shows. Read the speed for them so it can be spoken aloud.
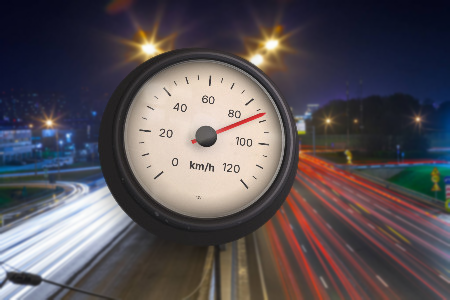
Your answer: 87.5 km/h
